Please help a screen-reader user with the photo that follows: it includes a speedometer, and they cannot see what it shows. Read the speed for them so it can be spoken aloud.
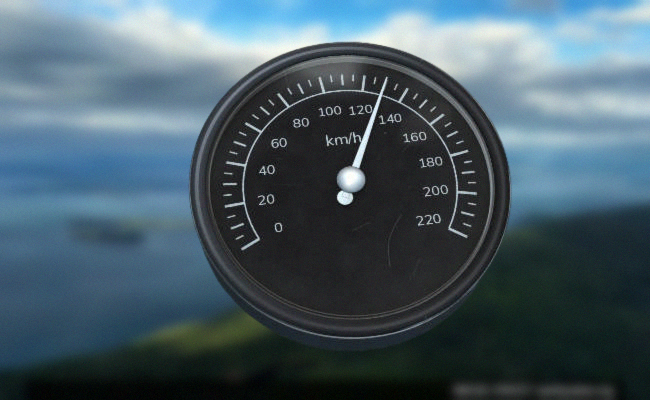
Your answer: 130 km/h
